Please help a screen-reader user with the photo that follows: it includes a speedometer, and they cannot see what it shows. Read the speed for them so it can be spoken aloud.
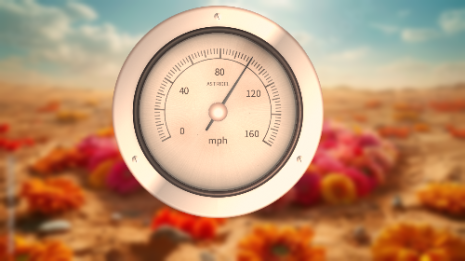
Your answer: 100 mph
